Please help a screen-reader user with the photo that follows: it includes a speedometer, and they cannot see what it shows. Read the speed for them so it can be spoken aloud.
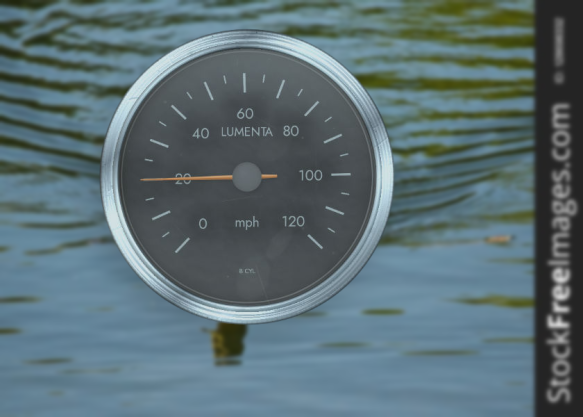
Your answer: 20 mph
